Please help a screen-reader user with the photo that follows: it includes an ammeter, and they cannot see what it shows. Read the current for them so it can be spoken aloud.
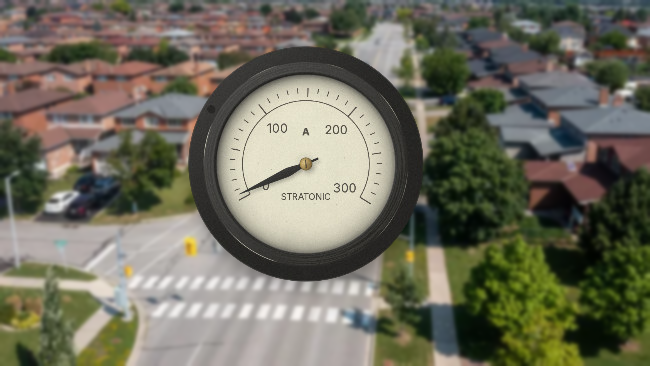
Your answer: 5 A
